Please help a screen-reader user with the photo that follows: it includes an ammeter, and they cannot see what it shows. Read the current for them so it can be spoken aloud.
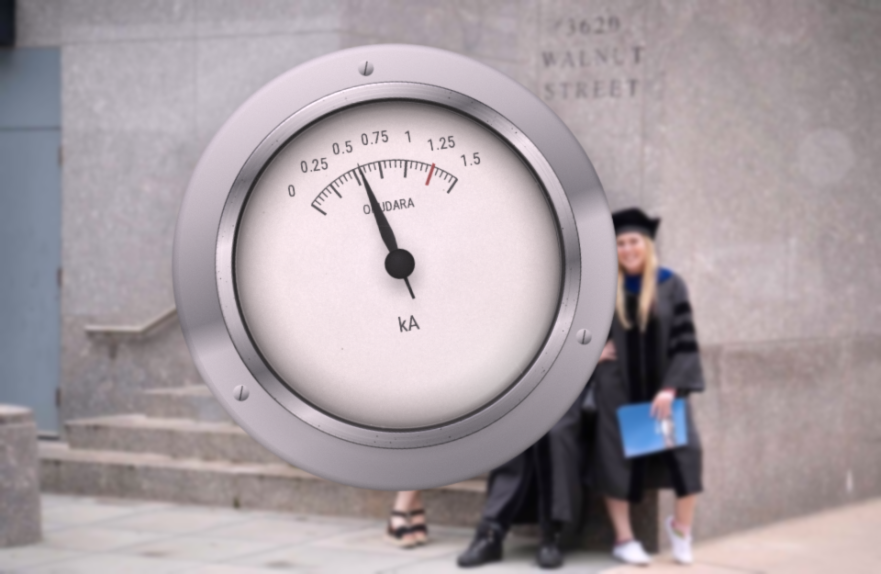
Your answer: 0.55 kA
